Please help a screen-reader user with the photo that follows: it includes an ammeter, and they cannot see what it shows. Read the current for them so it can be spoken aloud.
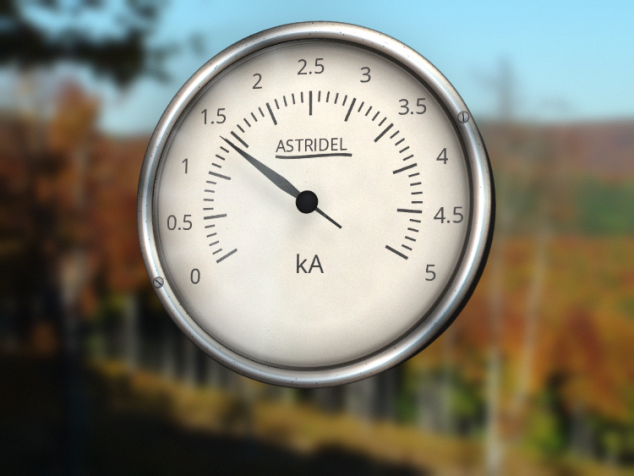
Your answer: 1.4 kA
